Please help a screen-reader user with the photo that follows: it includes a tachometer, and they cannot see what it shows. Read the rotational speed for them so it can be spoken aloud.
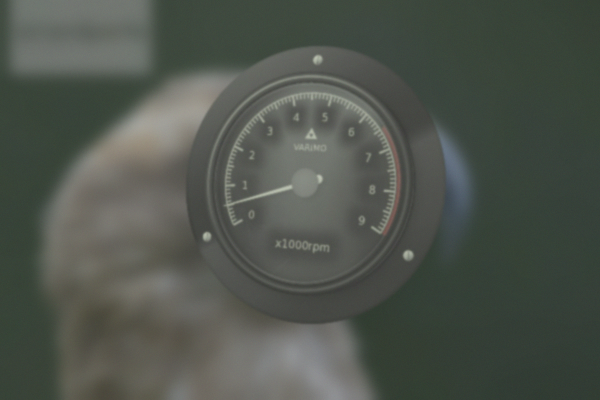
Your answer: 500 rpm
